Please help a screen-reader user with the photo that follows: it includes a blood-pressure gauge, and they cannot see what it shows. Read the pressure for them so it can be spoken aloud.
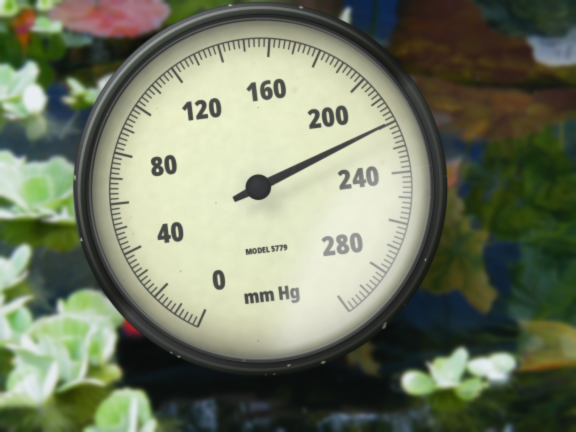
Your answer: 220 mmHg
